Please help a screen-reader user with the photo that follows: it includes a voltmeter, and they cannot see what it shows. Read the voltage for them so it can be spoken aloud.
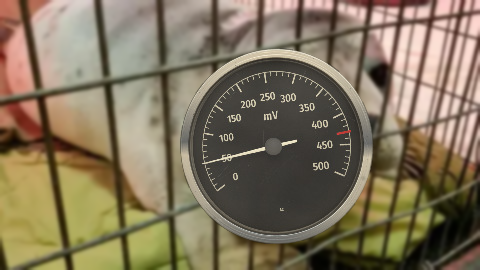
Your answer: 50 mV
